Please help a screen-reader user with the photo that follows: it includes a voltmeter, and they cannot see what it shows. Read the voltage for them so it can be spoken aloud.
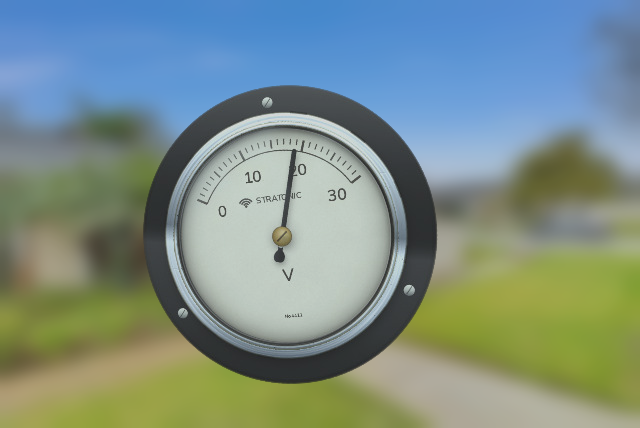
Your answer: 19 V
